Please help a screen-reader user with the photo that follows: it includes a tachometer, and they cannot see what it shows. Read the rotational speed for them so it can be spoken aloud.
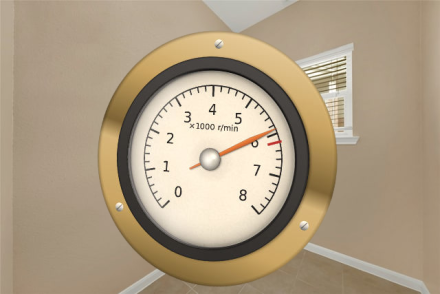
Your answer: 5900 rpm
